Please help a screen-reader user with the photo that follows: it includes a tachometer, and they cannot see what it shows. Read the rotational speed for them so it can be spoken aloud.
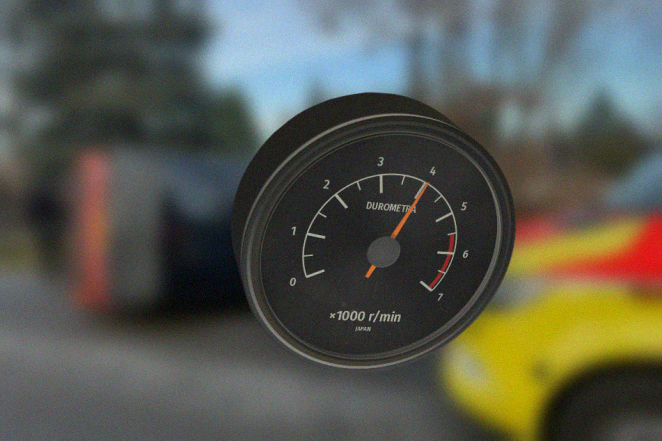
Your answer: 4000 rpm
